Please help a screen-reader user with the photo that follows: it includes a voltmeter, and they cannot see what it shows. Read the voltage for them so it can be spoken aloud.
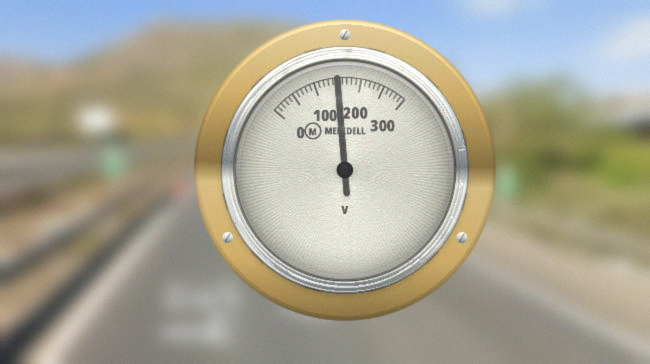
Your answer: 150 V
